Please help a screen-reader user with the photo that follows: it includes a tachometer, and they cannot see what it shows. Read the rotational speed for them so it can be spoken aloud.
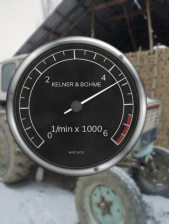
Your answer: 4375 rpm
